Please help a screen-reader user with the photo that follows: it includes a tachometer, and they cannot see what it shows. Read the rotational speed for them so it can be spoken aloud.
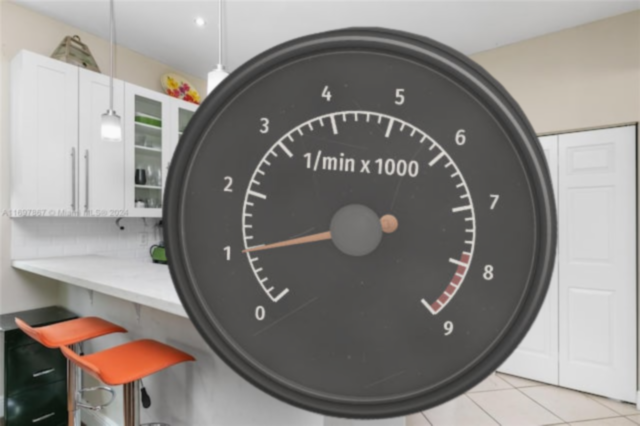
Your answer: 1000 rpm
